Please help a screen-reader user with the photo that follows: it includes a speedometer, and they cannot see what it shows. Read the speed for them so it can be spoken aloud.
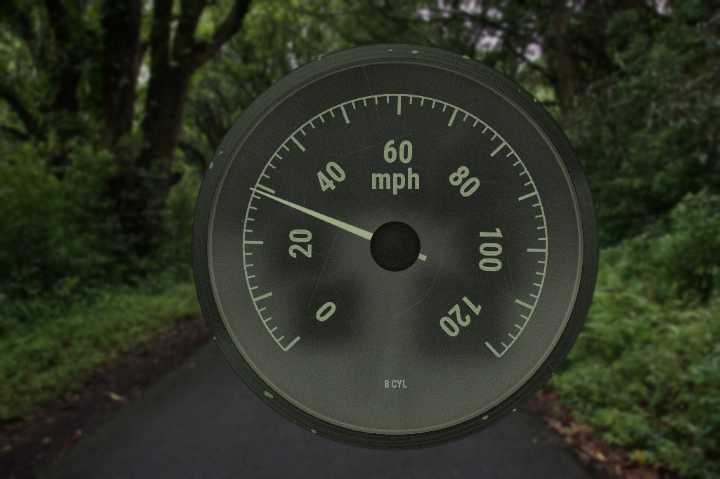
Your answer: 29 mph
